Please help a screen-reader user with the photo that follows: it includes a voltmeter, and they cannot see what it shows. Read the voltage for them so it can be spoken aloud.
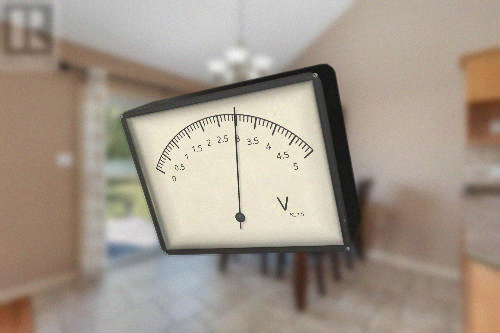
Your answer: 3 V
